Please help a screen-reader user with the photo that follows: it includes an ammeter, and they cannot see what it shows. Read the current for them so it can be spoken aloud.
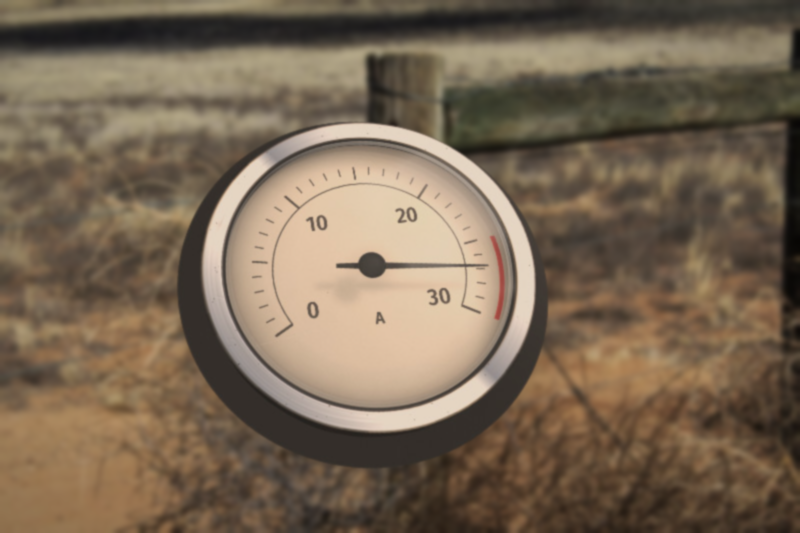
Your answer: 27 A
